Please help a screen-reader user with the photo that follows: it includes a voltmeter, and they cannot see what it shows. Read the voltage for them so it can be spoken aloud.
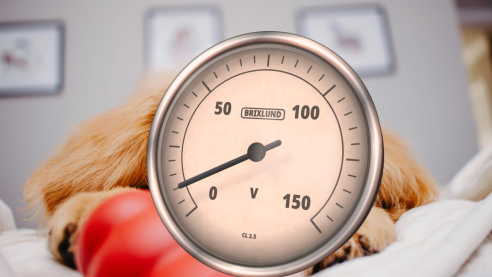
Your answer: 10 V
